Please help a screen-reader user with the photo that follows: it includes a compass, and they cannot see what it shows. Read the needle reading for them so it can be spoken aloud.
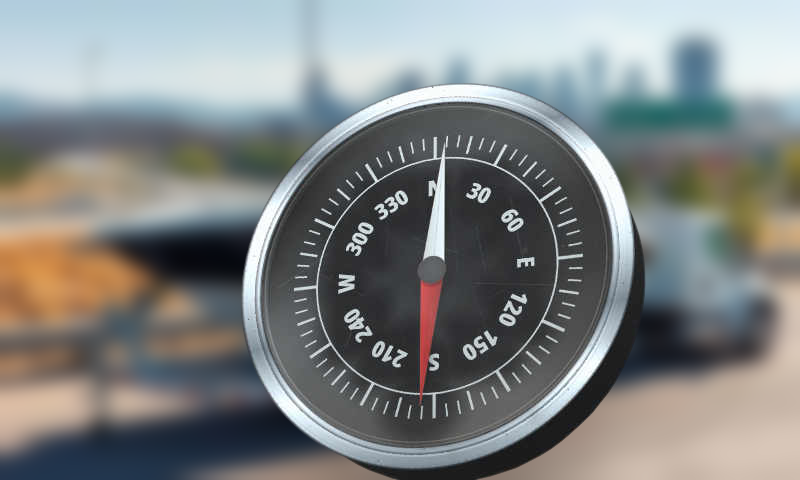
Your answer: 185 °
